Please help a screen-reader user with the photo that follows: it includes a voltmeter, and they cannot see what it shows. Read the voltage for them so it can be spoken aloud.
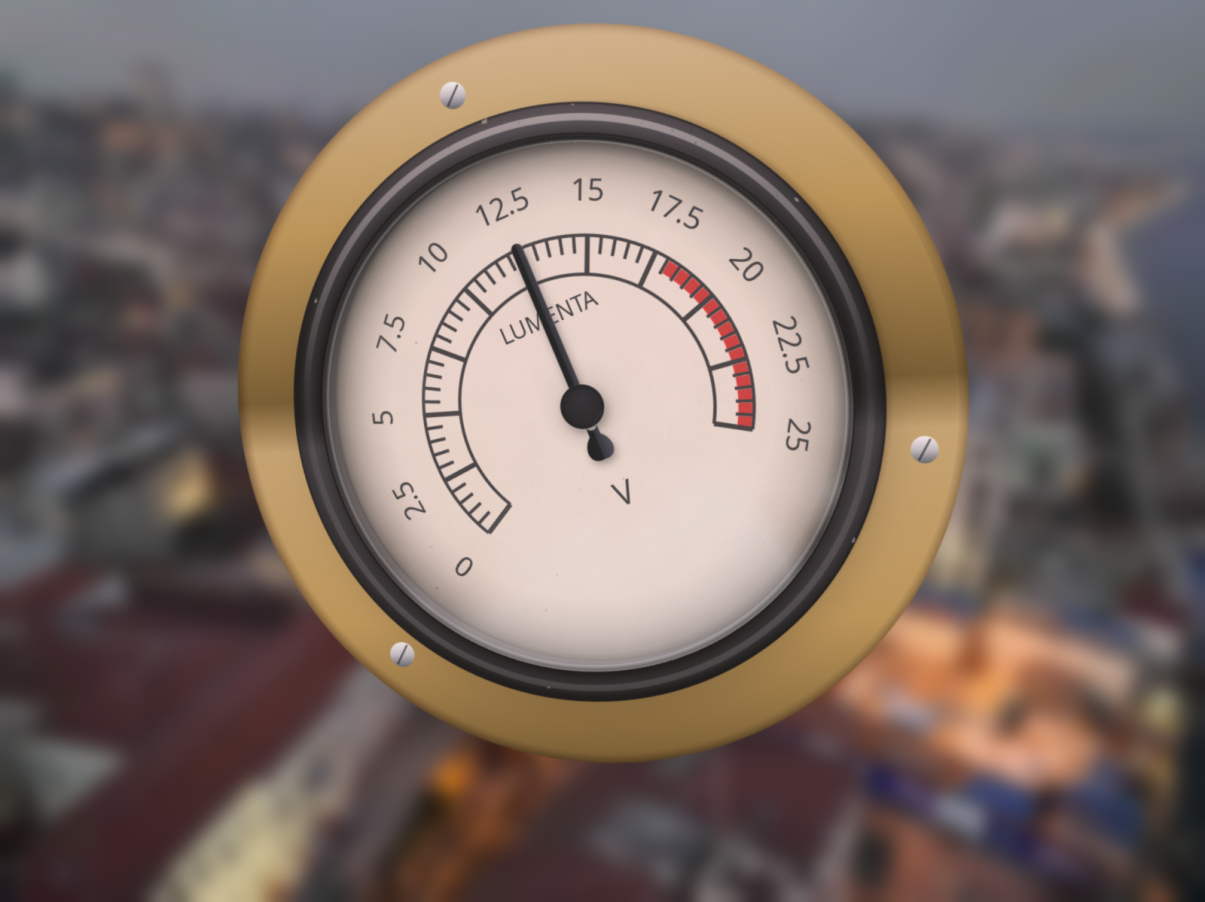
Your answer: 12.5 V
